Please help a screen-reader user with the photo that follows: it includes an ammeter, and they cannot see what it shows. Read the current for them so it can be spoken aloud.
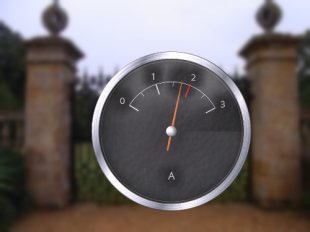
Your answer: 1.75 A
